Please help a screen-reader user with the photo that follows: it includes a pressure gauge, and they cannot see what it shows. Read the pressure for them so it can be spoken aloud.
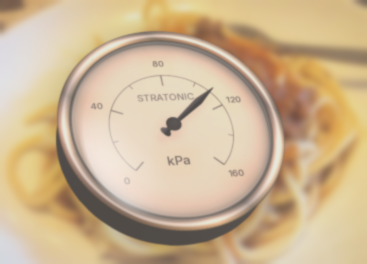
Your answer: 110 kPa
